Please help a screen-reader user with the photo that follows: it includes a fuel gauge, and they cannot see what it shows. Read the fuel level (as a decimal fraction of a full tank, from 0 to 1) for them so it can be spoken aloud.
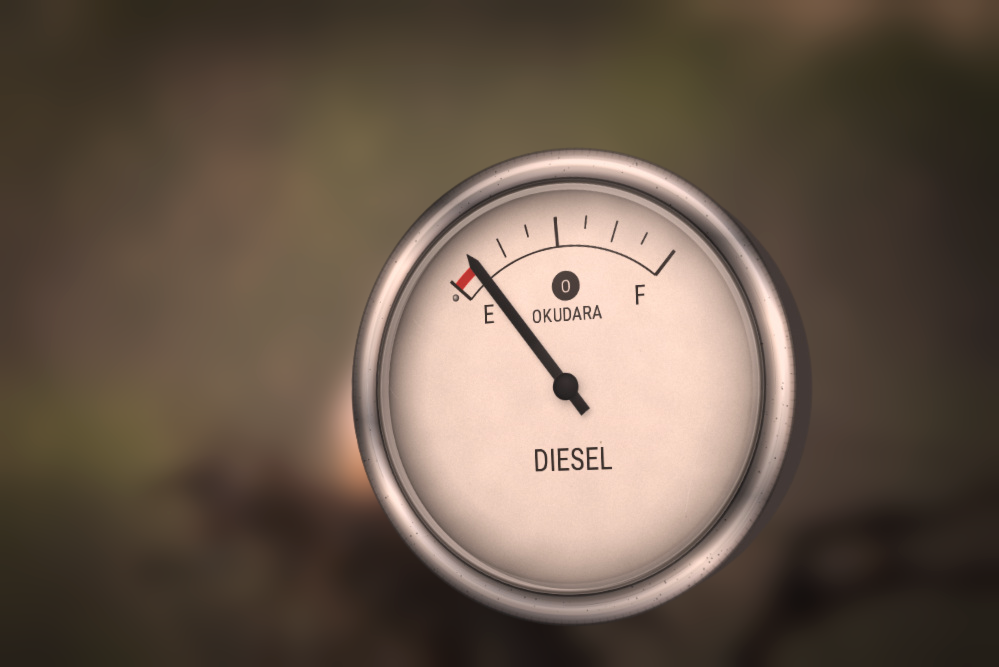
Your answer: 0.125
